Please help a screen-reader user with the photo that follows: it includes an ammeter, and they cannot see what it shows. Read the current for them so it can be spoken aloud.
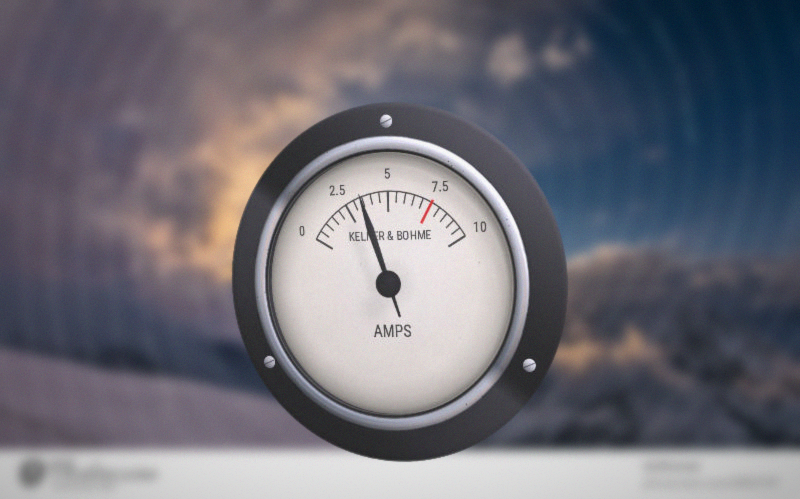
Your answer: 3.5 A
